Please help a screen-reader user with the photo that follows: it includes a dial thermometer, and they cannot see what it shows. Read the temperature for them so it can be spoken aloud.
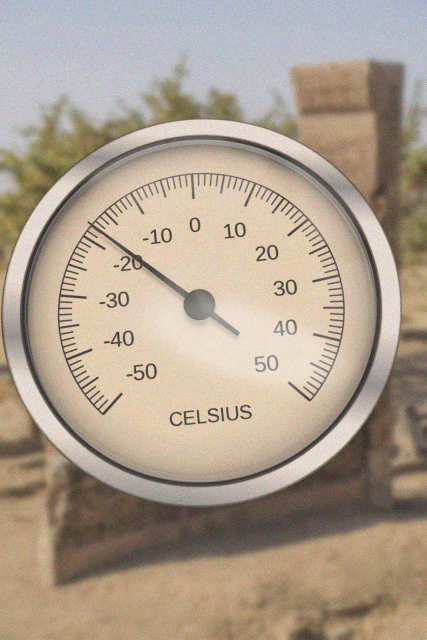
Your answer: -18 °C
